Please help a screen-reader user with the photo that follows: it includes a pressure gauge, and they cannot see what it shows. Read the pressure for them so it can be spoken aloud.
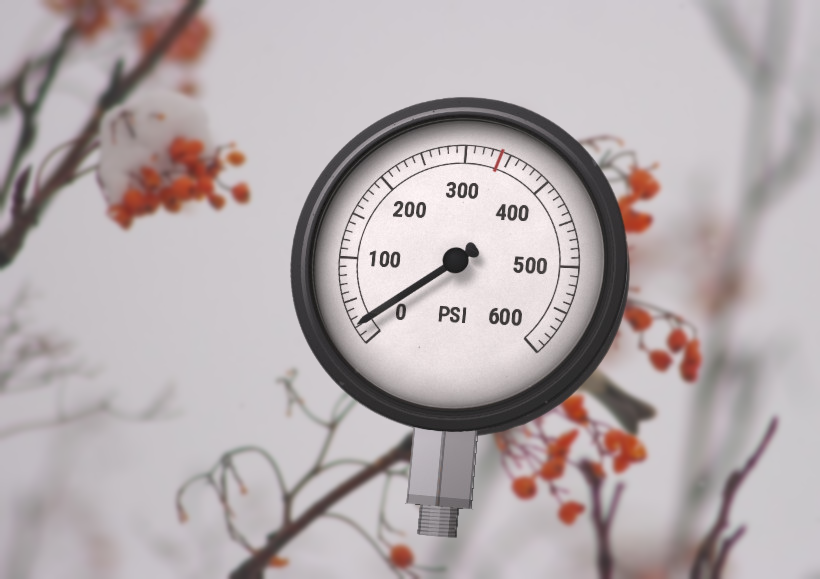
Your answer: 20 psi
